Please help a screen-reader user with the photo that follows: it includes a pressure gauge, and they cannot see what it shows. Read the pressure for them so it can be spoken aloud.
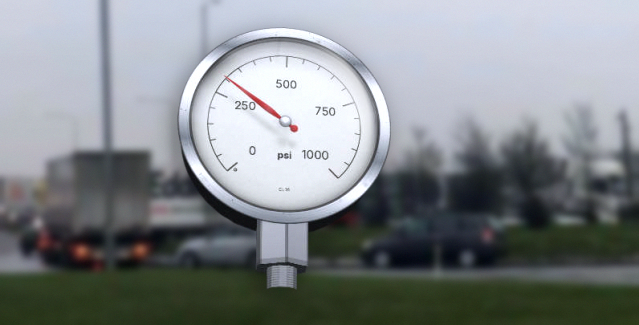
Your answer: 300 psi
